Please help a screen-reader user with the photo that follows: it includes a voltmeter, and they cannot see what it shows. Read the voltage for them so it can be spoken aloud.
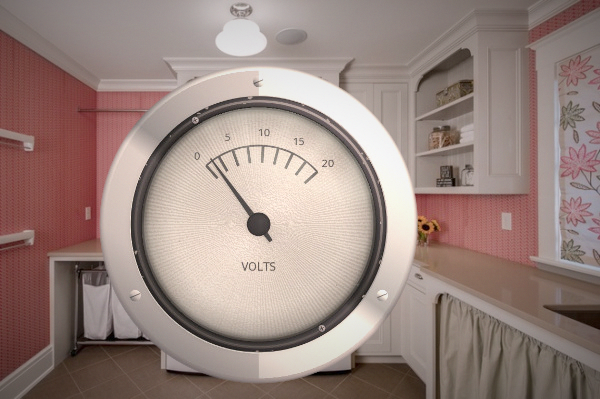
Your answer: 1.25 V
